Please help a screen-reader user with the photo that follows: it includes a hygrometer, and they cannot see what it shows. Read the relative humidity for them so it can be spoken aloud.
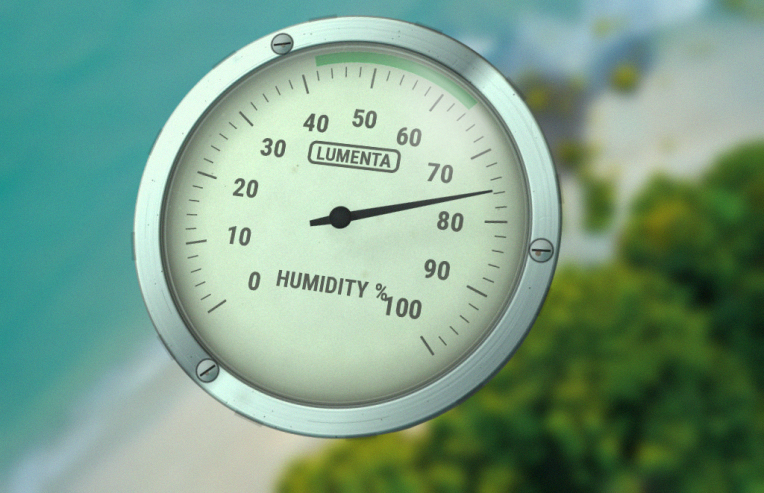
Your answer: 76 %
